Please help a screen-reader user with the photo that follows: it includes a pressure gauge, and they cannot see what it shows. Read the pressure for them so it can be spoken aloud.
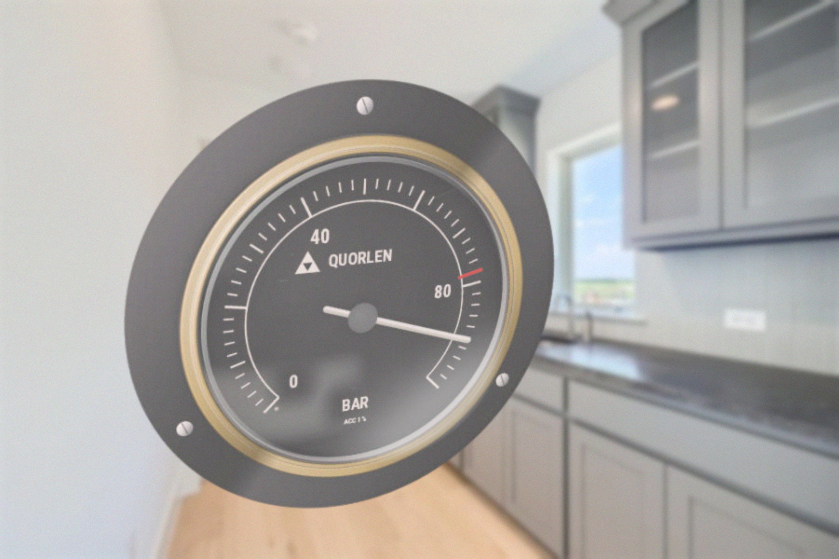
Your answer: 90 bar
